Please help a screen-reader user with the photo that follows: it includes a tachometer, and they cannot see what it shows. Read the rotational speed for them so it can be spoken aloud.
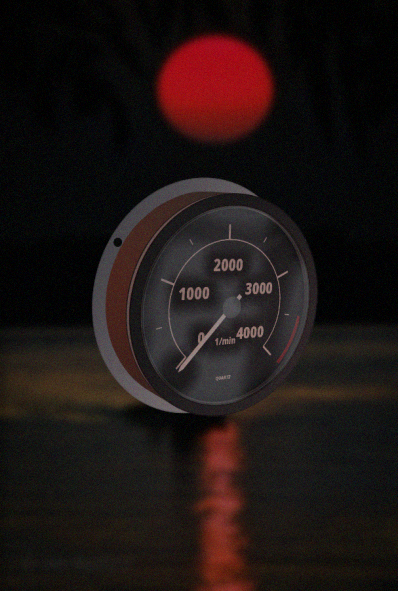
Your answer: 0 rpm
